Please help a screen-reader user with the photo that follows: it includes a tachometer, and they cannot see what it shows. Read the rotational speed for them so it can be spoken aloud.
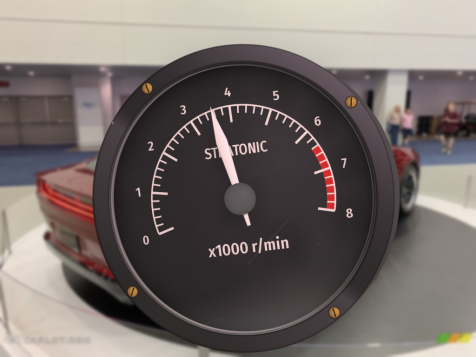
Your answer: 3600 rpm
